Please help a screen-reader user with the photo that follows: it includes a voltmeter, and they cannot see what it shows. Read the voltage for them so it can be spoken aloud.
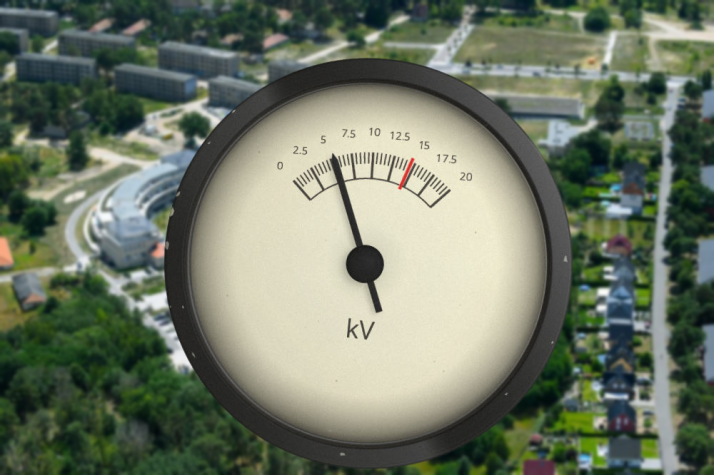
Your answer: 5.5 kV
